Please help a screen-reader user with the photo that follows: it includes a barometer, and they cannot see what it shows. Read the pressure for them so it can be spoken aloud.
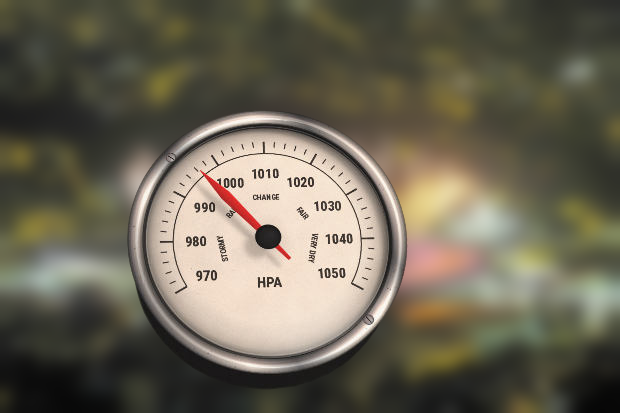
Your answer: 996 hPa
